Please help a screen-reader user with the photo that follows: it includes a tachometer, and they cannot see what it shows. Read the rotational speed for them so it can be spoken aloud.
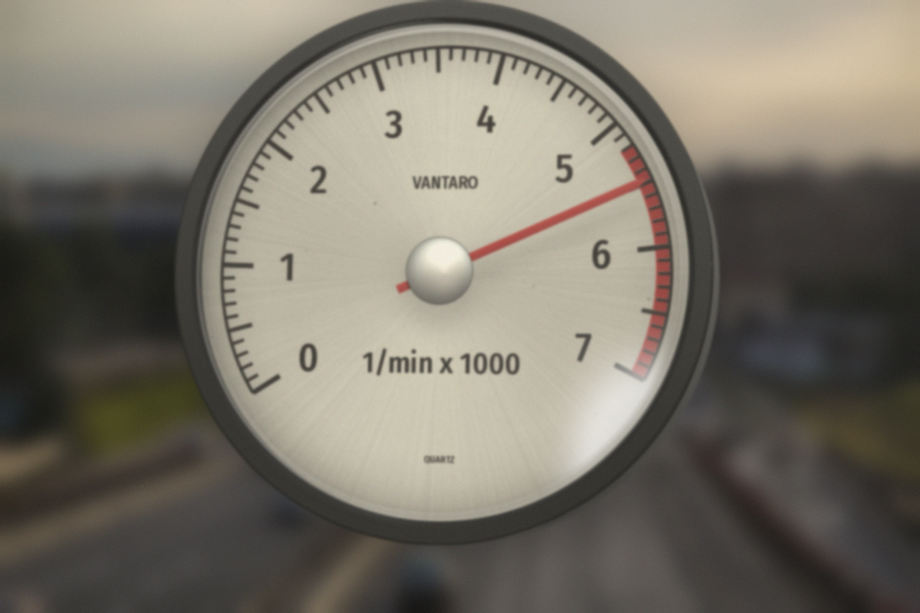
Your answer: 5500 rpm
